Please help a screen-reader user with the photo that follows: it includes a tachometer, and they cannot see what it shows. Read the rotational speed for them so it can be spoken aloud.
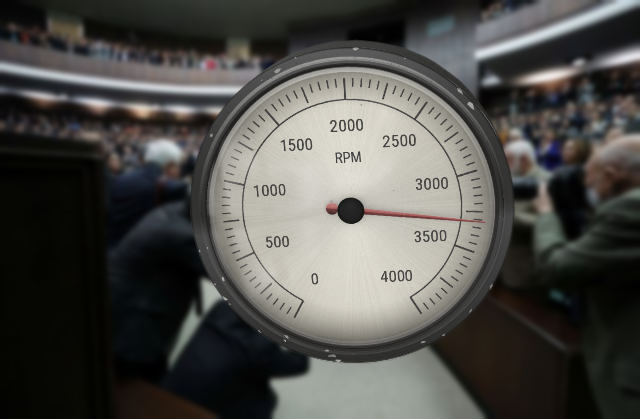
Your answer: 3300 rpm
